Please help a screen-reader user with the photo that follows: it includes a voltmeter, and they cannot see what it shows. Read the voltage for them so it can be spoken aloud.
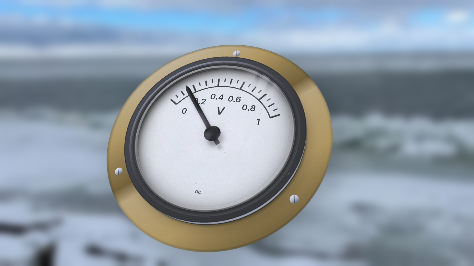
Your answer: 0.15 V
